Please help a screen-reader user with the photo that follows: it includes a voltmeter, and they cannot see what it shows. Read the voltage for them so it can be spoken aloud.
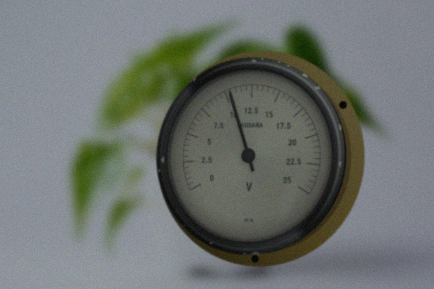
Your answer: 10.5 V
